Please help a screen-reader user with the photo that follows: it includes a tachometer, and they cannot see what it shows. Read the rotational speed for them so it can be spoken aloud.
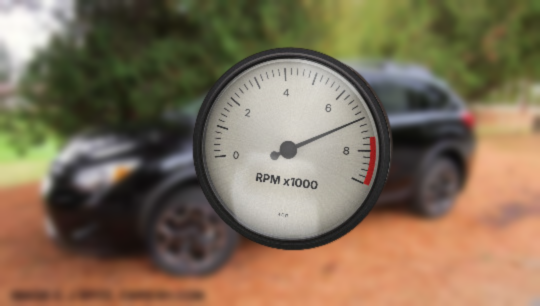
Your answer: 7000 rpm
